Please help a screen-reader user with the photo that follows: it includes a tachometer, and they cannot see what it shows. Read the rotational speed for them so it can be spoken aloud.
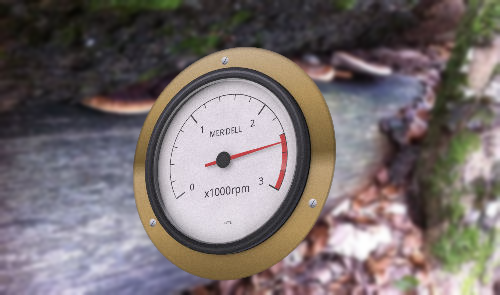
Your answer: 2500 rpm
